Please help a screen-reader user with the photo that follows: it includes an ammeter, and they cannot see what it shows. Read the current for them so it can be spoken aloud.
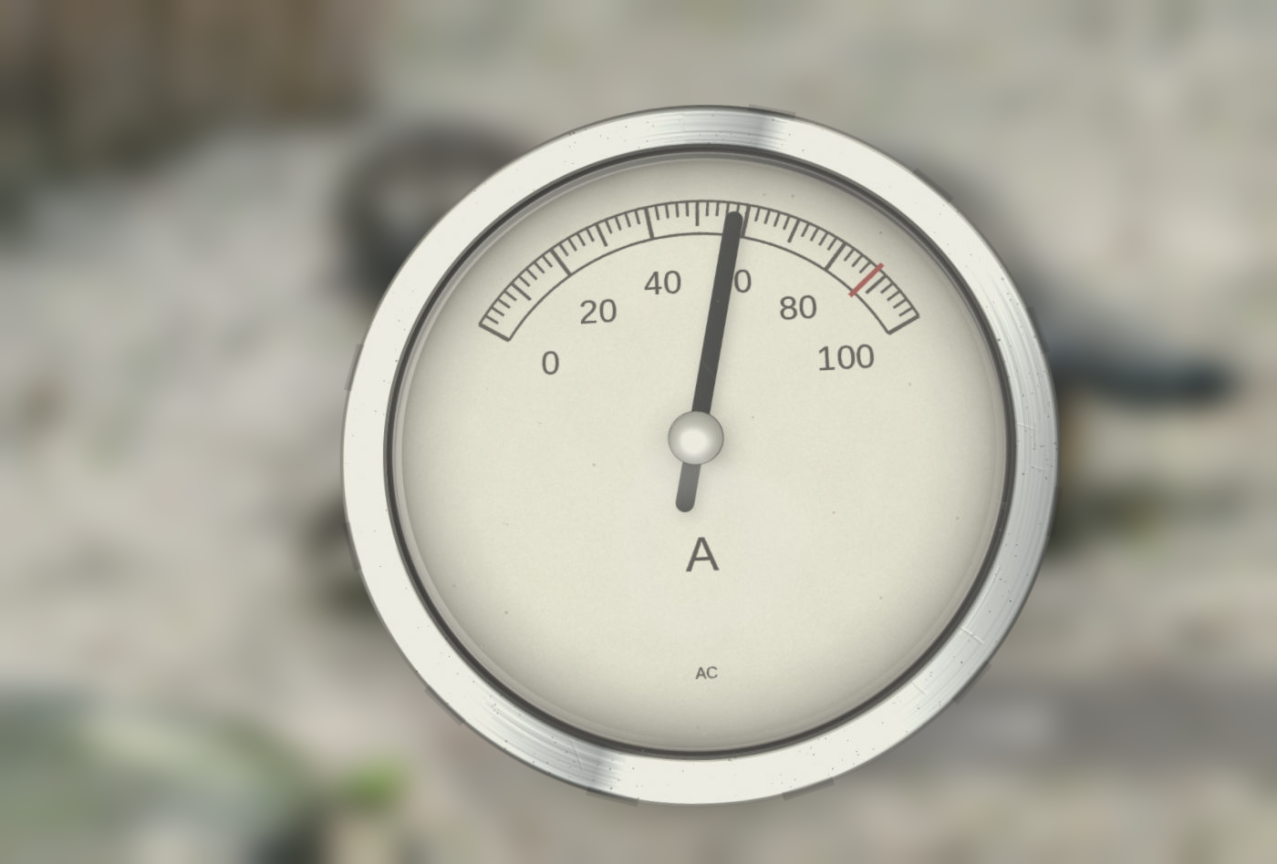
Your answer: 58 A
